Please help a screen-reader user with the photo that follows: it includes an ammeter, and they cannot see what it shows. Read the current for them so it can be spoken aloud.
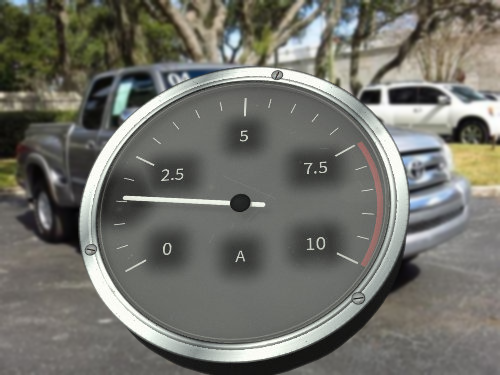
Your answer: 1.5 A
